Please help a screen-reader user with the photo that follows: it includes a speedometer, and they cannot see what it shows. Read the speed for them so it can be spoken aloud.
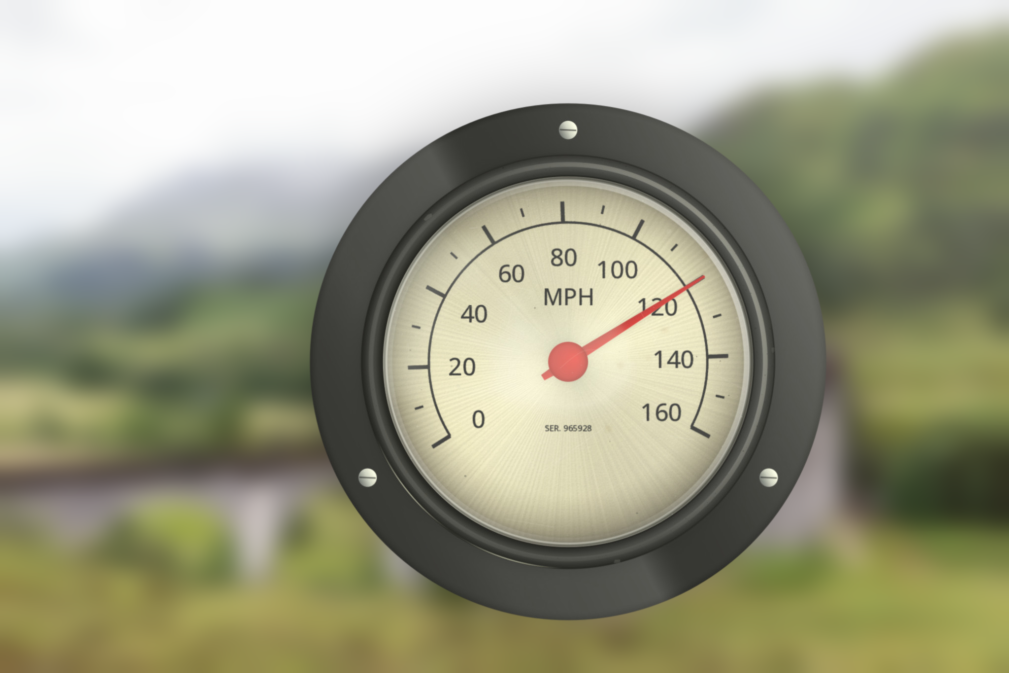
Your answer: 120 mph
